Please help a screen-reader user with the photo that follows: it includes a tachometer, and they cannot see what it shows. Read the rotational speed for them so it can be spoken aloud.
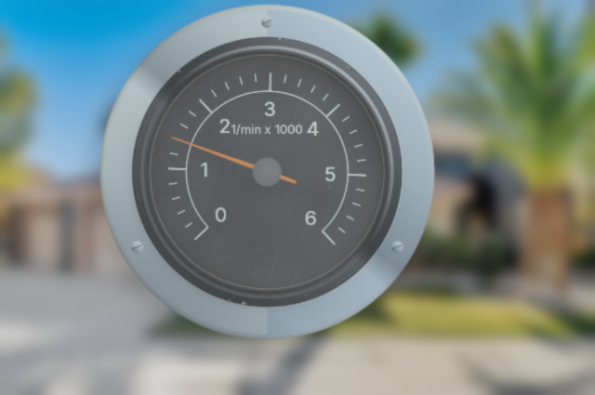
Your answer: 1400 rpm
